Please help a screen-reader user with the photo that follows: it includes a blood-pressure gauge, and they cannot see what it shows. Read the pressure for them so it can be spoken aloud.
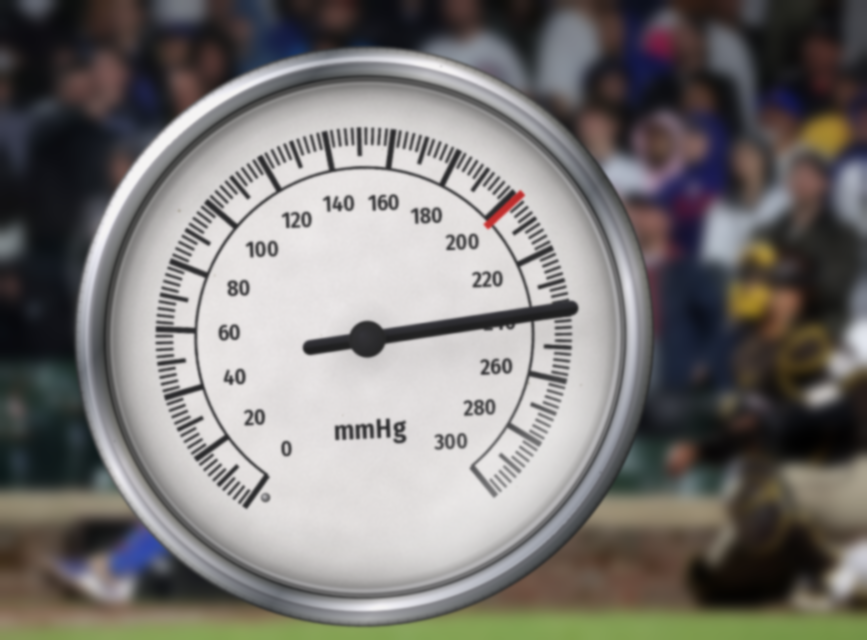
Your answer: 238 mmHg
